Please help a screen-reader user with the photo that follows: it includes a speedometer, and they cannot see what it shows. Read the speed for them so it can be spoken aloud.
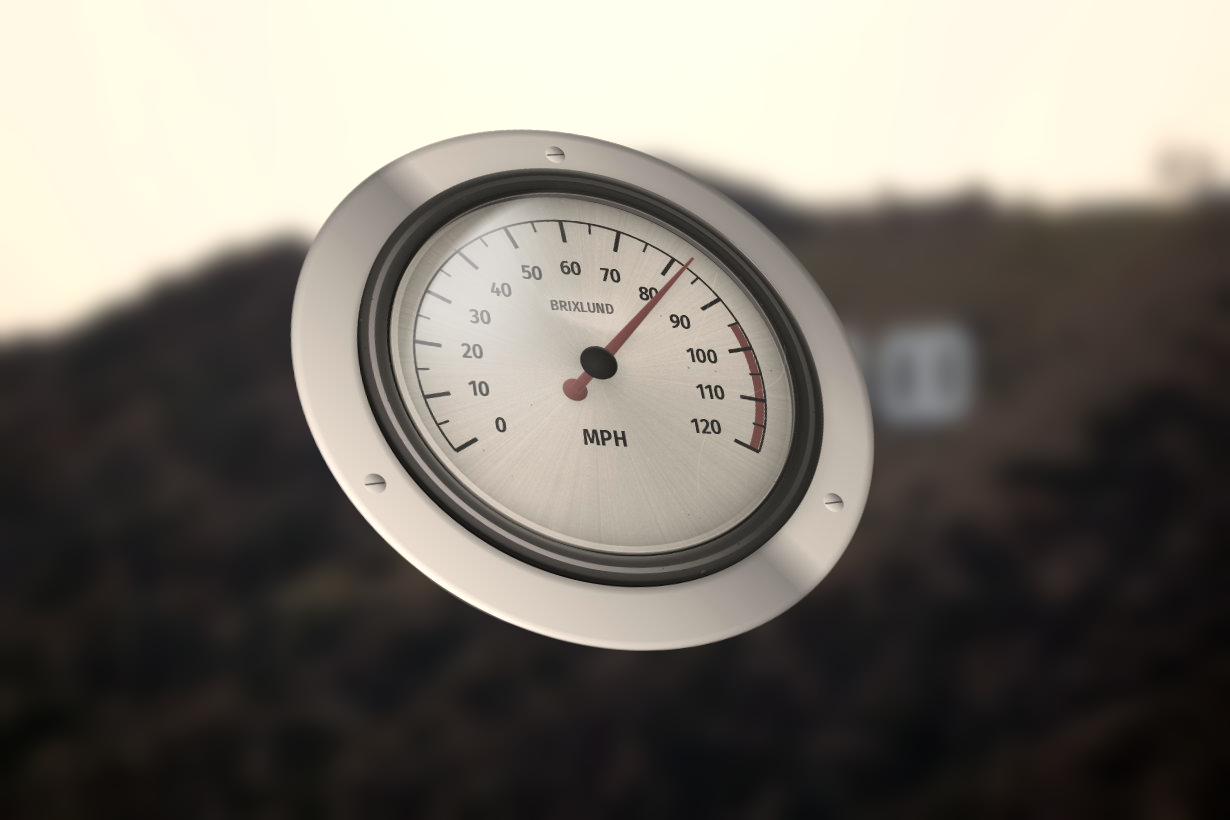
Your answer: 82.5 mph
